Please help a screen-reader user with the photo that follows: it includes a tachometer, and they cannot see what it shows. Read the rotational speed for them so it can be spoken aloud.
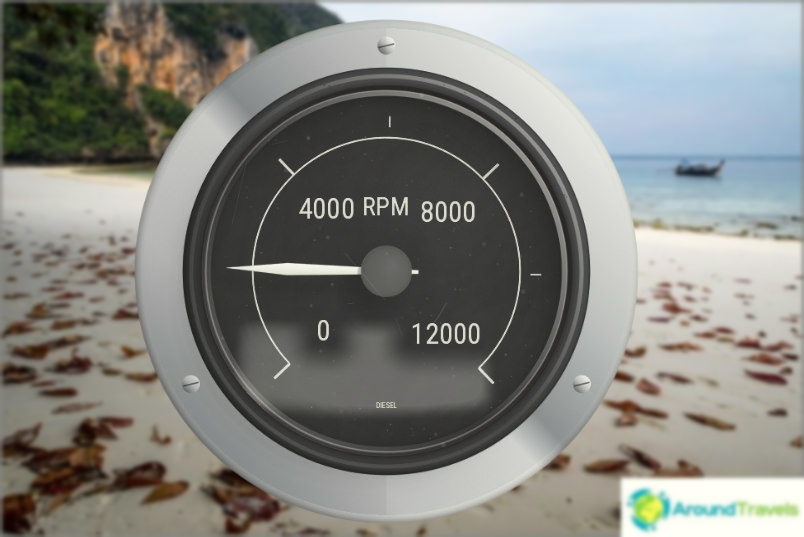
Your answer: 2000 rpm
